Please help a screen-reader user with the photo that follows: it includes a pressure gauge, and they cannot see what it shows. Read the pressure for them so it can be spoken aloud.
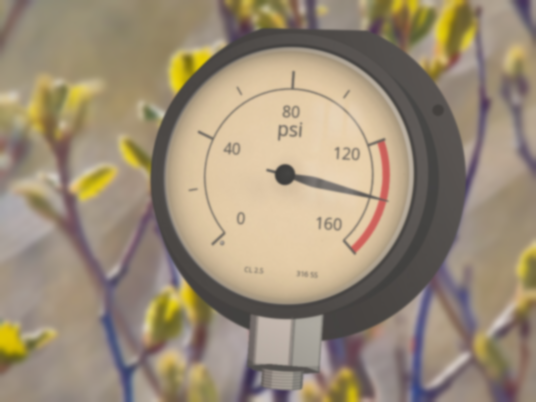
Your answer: 140 psi
